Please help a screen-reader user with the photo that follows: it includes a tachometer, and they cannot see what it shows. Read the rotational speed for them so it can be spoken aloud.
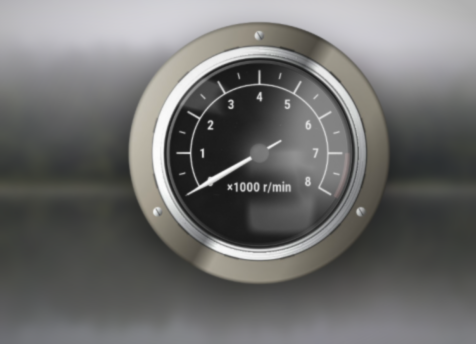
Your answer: 0 rpm
